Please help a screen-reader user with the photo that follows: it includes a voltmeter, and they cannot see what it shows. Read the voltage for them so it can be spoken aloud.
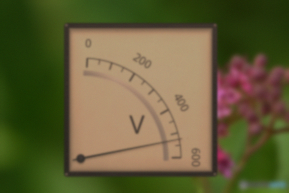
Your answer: 525 V
